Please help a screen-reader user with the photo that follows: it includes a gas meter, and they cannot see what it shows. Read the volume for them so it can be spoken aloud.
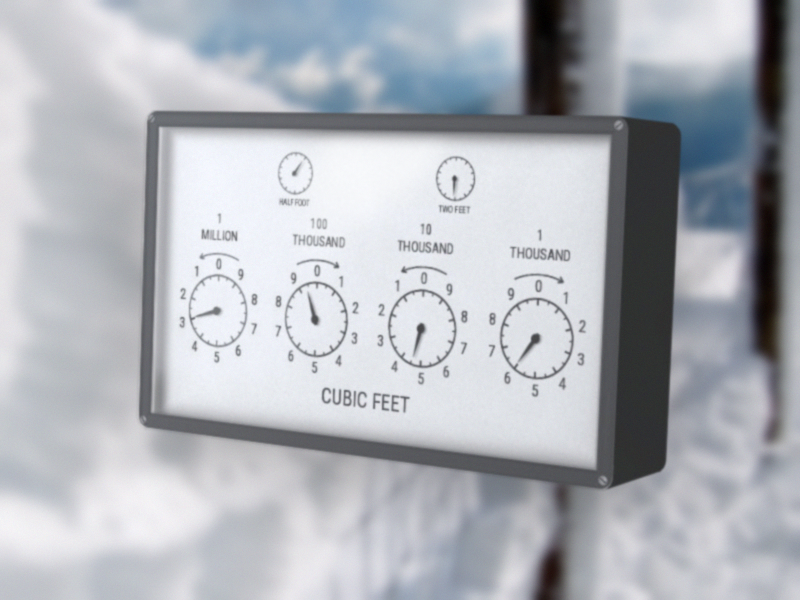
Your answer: 294600 ft³
